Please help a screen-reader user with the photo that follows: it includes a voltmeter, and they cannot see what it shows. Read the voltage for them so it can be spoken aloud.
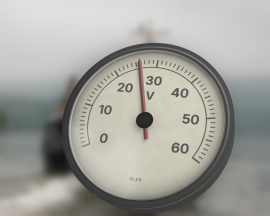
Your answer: 26 V
